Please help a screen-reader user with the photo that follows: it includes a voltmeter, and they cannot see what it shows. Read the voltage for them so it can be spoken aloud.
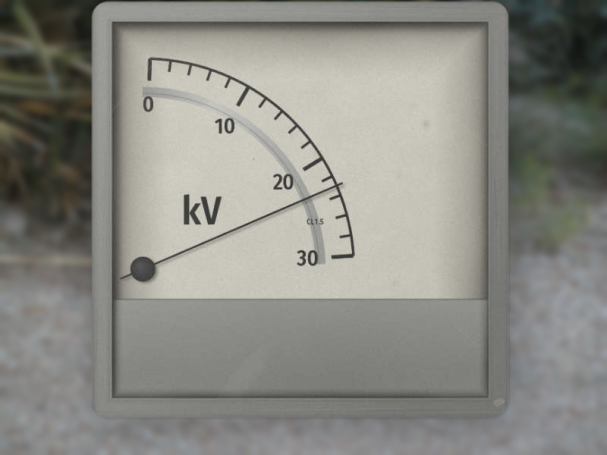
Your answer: 23 kV
